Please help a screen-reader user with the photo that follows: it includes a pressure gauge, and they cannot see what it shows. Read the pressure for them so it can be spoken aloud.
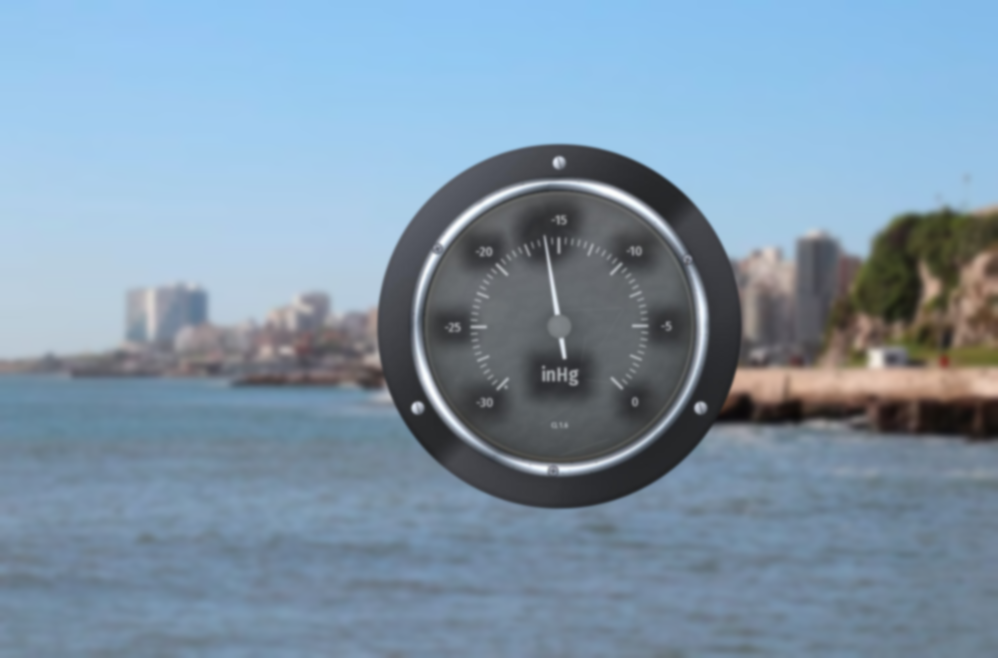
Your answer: -16 inHg
